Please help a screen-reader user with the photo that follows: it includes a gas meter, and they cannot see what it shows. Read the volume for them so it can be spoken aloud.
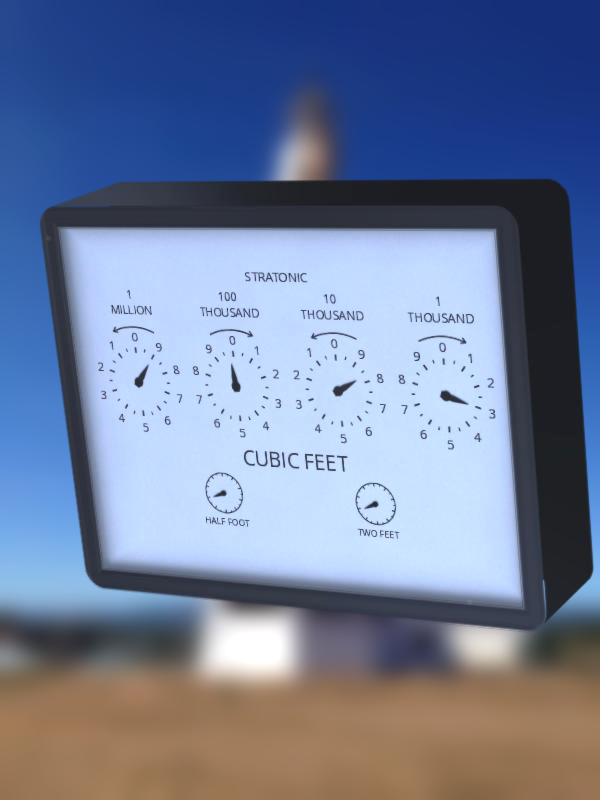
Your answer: 898300 ft³
